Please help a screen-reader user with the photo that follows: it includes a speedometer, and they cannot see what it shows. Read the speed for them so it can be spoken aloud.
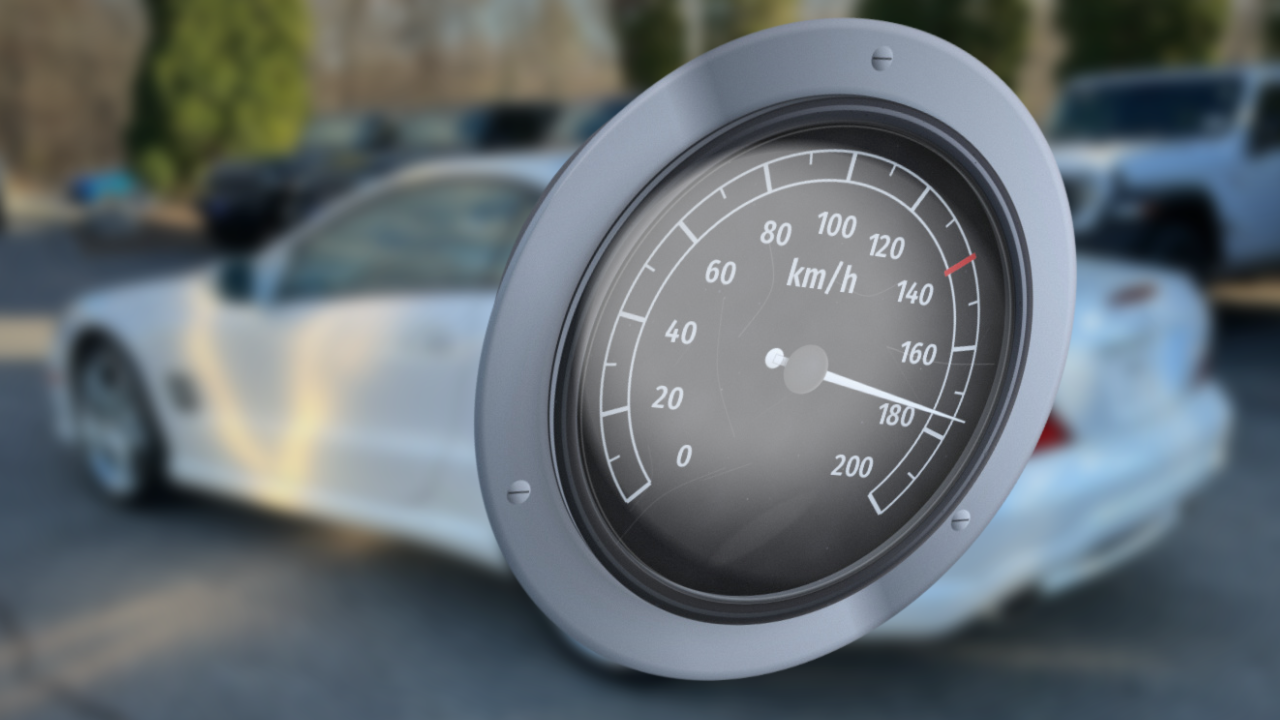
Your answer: 175 km/h
